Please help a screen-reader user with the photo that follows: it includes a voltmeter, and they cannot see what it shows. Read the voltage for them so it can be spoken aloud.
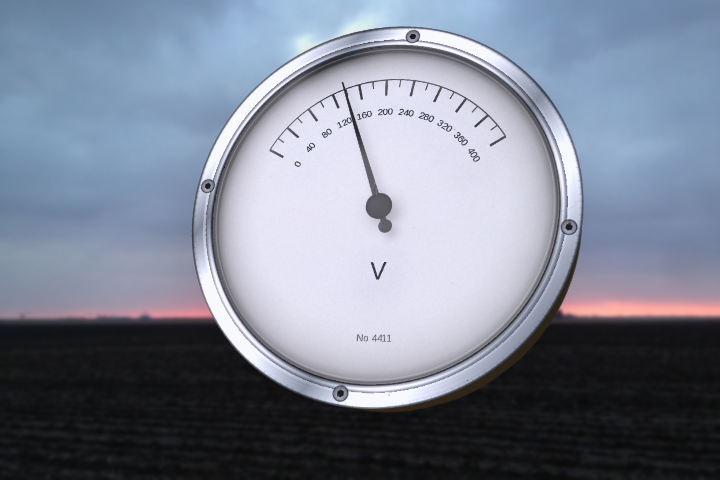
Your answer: 140 V
